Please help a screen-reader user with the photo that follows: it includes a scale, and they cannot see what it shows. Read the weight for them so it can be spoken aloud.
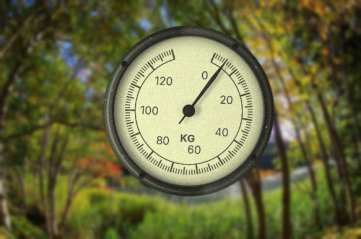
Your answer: 5 kg
